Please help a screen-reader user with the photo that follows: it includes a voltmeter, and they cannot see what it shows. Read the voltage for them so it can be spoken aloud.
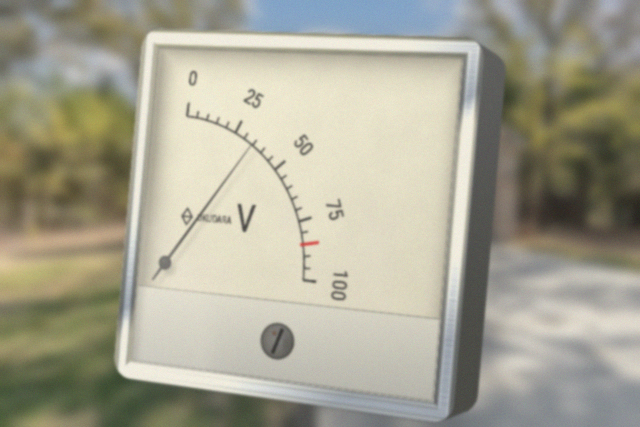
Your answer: 35 V
